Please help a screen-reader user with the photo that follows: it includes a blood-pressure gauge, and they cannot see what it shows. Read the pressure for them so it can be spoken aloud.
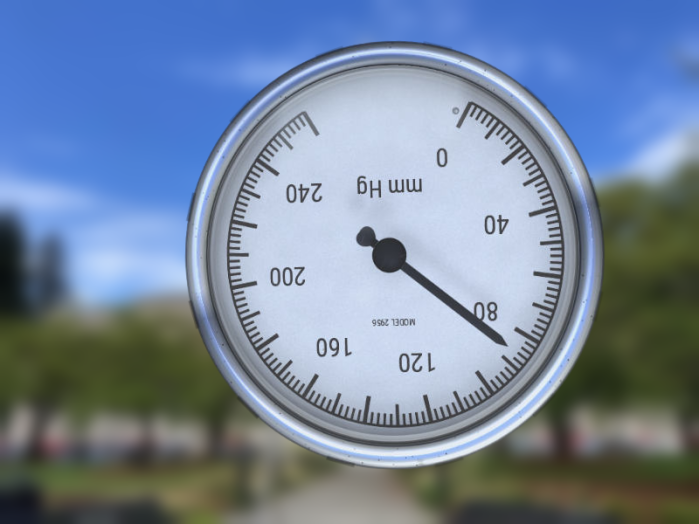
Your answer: 86 mmHg
